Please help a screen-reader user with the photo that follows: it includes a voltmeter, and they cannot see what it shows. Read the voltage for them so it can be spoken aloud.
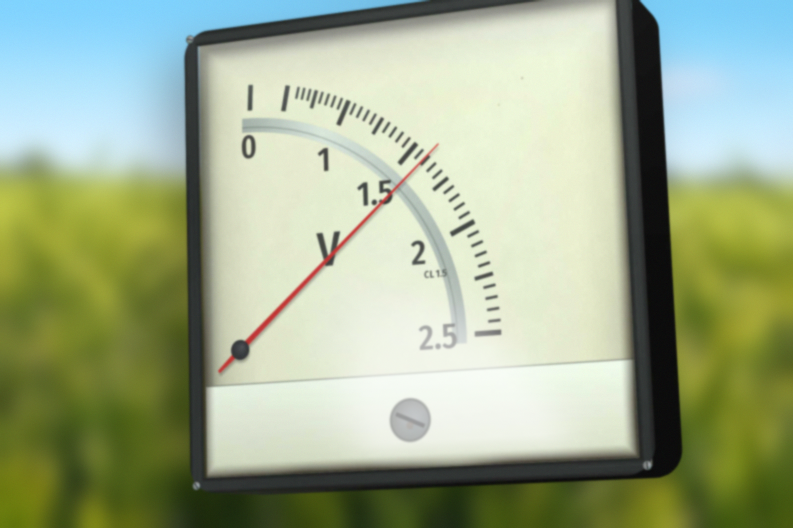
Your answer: 1.6 V
